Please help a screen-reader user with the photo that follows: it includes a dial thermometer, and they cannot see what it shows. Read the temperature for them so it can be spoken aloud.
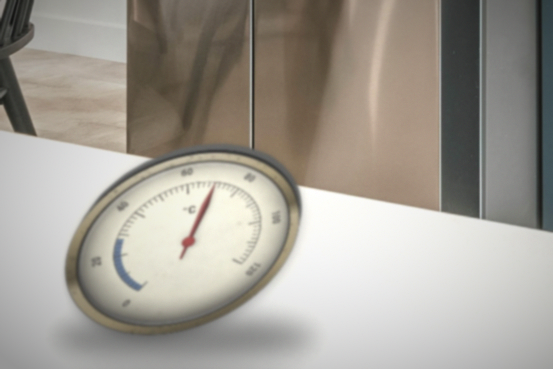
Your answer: 70 °C
